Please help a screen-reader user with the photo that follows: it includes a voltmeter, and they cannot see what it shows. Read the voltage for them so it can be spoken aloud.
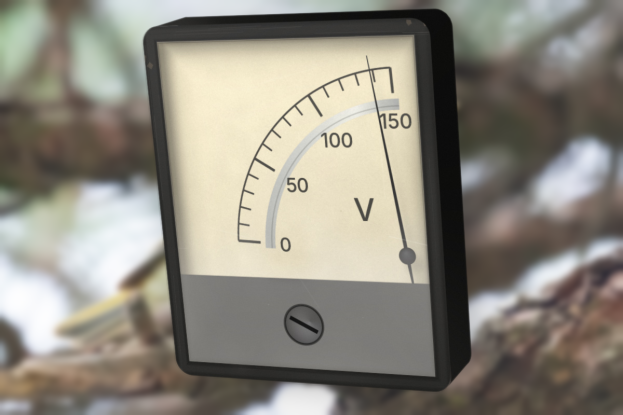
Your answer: 140 V
